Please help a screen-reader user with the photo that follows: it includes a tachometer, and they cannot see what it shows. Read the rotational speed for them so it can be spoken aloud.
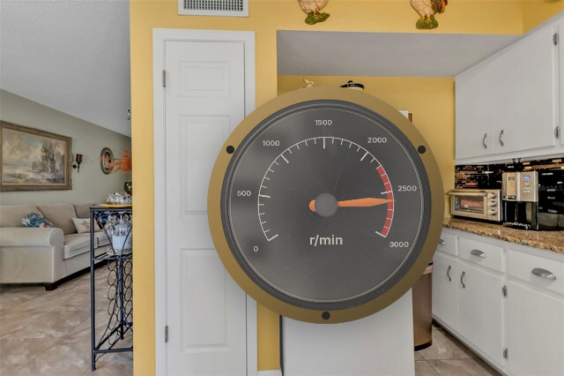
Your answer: 2600 rpm
